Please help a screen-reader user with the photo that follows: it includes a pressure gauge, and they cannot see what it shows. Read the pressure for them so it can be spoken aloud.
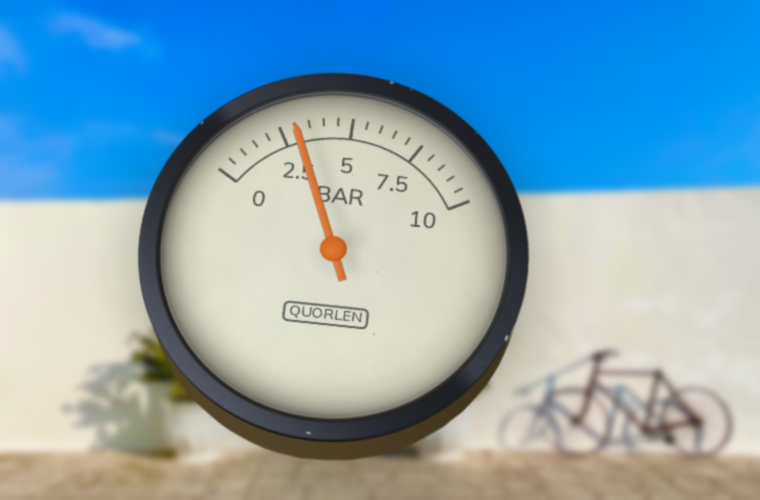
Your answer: 3 bar
